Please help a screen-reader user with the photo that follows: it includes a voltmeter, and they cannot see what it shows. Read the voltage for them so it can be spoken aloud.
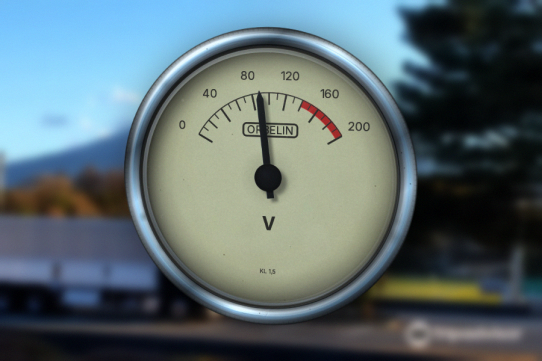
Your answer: 90 V
